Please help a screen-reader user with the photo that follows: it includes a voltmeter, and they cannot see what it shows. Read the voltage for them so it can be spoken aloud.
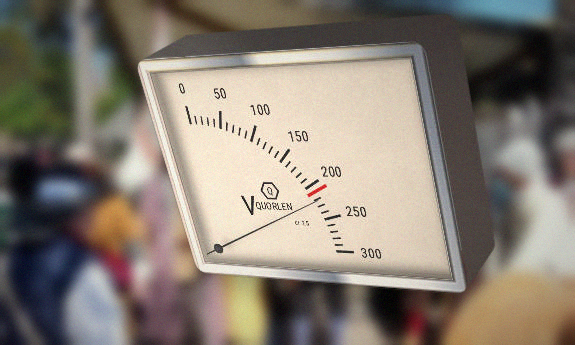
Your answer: 220 V
